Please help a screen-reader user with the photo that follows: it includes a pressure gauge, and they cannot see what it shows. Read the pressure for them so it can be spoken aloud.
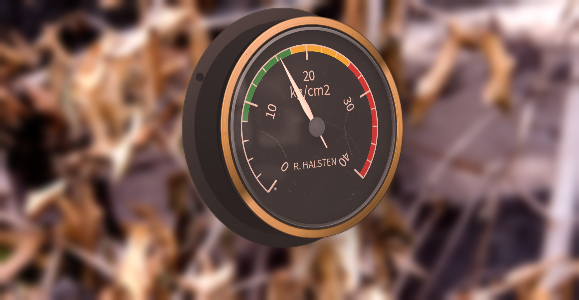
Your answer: 16 kg/cm²
